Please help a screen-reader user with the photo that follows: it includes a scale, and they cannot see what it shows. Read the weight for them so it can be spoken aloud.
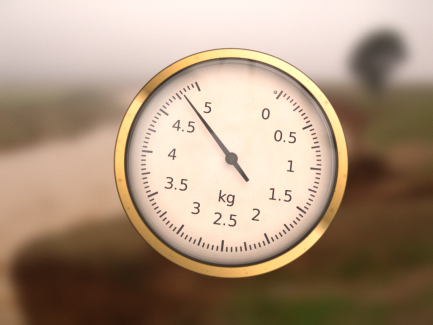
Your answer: 4.8 kg
